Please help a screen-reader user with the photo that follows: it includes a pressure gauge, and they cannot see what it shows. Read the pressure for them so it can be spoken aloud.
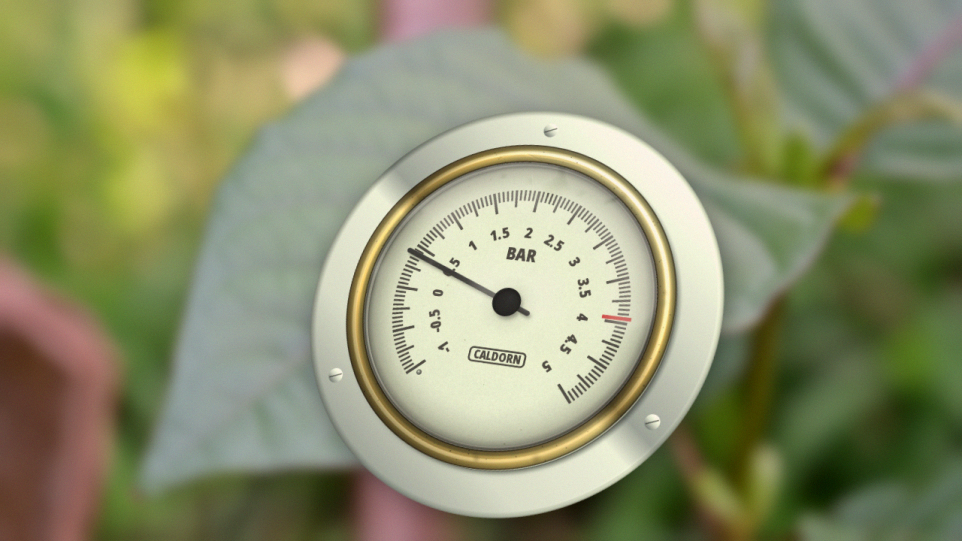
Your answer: 0.4 bar
